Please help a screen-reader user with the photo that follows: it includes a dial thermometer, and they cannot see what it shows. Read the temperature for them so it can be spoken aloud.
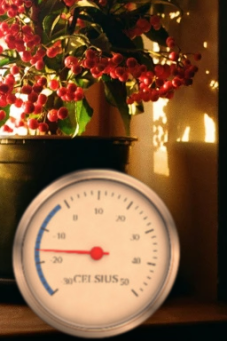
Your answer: -16 °C
